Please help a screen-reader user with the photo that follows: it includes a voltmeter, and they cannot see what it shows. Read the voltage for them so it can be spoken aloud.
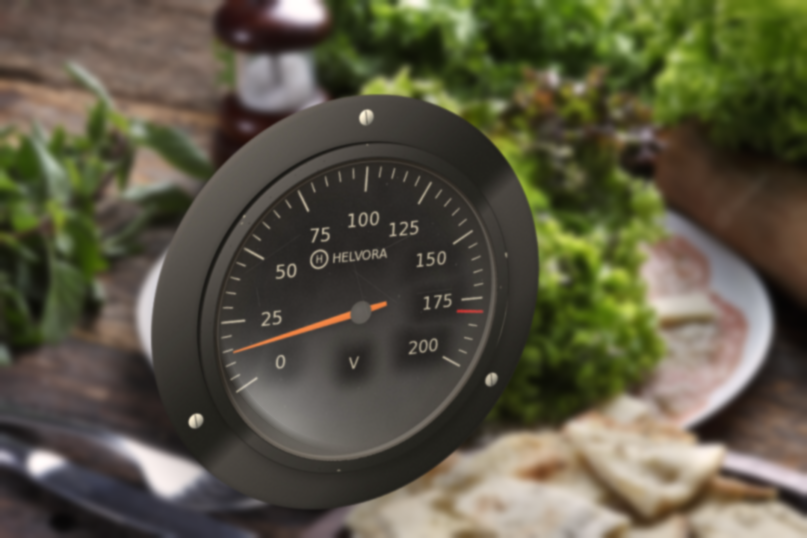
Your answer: 15 V
